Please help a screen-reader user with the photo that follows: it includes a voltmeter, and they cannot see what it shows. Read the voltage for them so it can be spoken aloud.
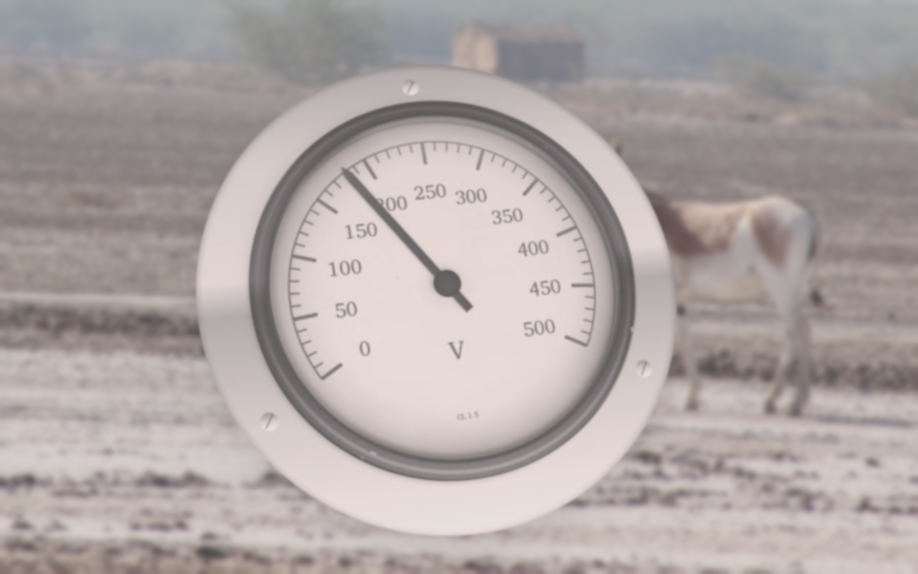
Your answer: 180 V
